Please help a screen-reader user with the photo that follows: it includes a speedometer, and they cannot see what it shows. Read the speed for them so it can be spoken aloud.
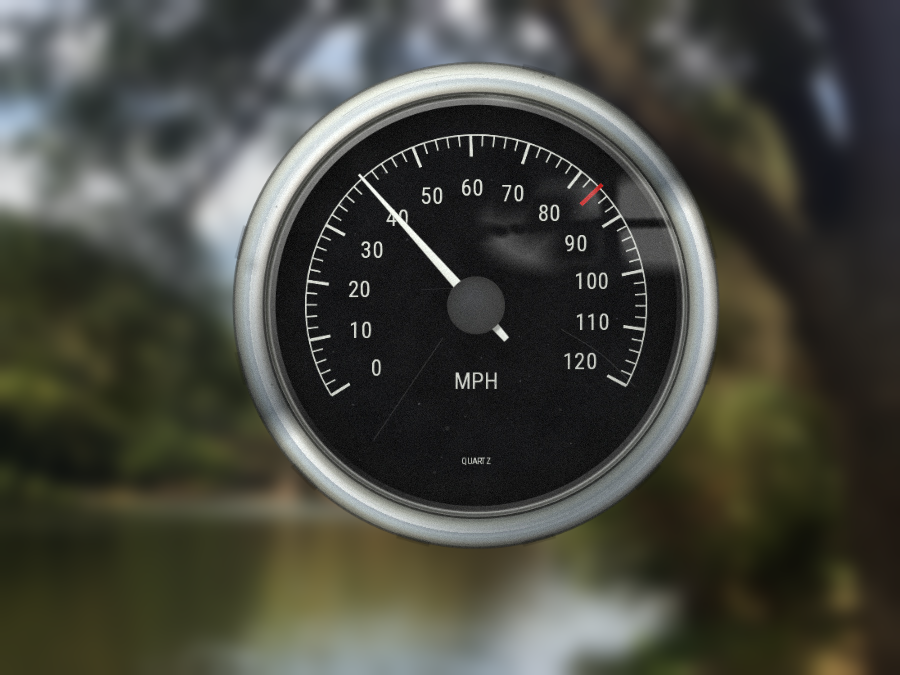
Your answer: 40 mph
